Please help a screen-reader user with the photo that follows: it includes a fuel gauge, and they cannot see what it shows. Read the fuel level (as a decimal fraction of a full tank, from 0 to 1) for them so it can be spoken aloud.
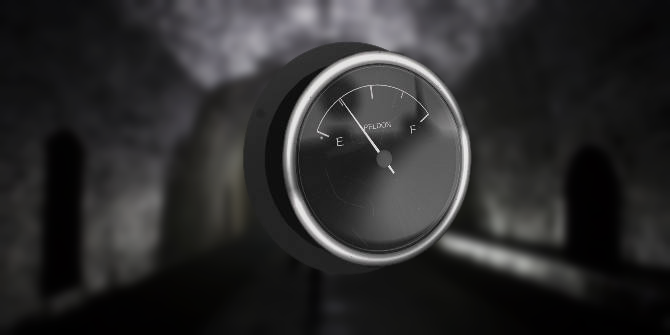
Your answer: 0.25
